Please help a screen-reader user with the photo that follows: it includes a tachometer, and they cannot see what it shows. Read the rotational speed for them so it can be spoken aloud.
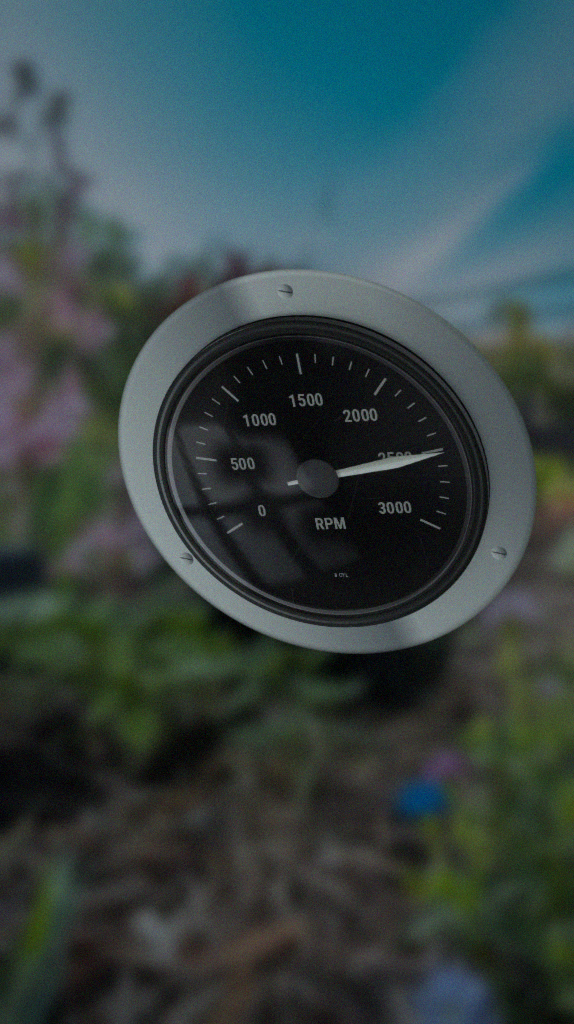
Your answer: 2500 rpm
